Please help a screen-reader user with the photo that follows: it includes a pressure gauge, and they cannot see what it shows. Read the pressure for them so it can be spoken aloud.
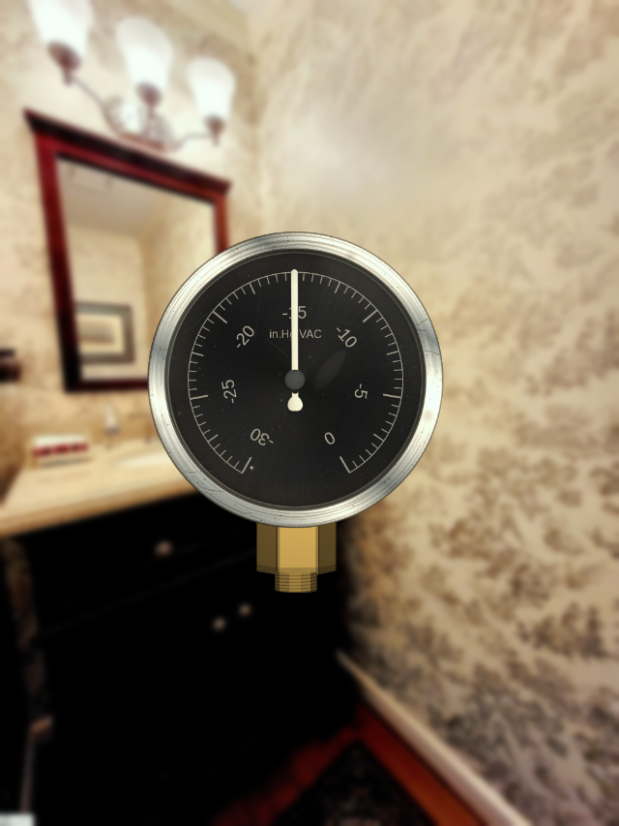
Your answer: -15 inHg
